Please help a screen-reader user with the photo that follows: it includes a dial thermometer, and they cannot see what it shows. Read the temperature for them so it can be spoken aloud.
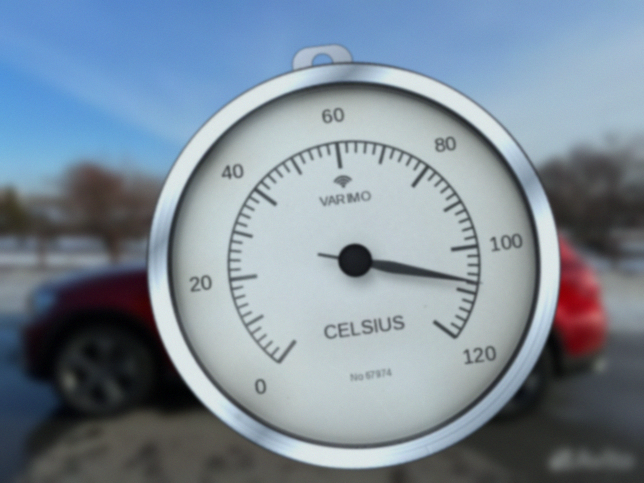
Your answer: 108 °C
